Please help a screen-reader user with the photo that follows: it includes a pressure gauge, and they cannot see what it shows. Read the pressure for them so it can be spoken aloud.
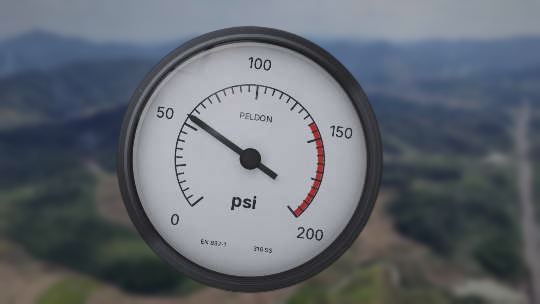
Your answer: 55 psi
